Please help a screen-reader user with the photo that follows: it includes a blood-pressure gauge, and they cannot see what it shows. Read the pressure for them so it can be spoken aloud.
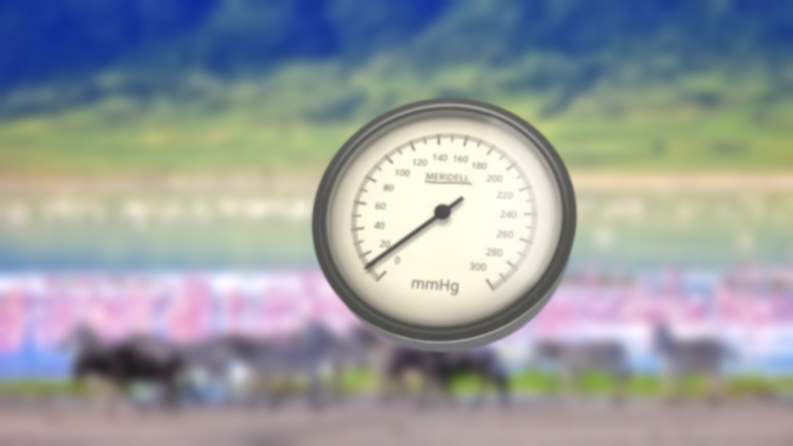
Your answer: 10 mmHg
